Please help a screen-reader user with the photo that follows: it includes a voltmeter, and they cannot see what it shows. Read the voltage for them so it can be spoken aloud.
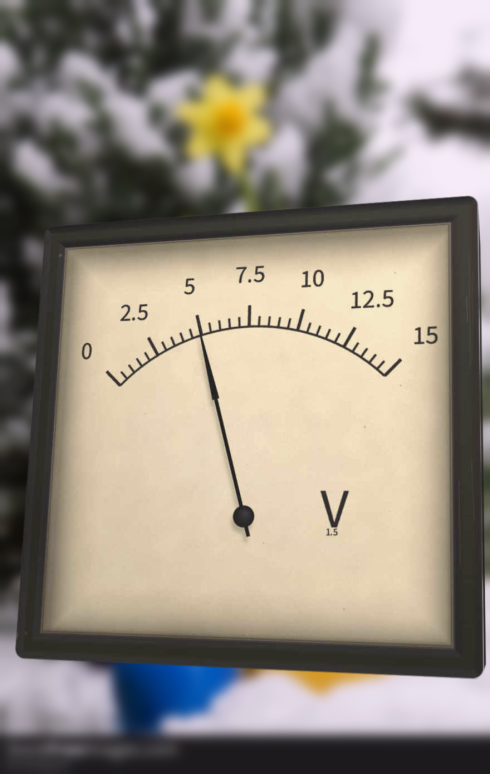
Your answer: 5 V
